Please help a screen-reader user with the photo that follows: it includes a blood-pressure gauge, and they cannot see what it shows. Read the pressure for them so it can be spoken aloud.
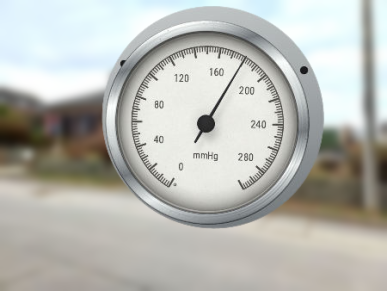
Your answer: 180 mmHg
